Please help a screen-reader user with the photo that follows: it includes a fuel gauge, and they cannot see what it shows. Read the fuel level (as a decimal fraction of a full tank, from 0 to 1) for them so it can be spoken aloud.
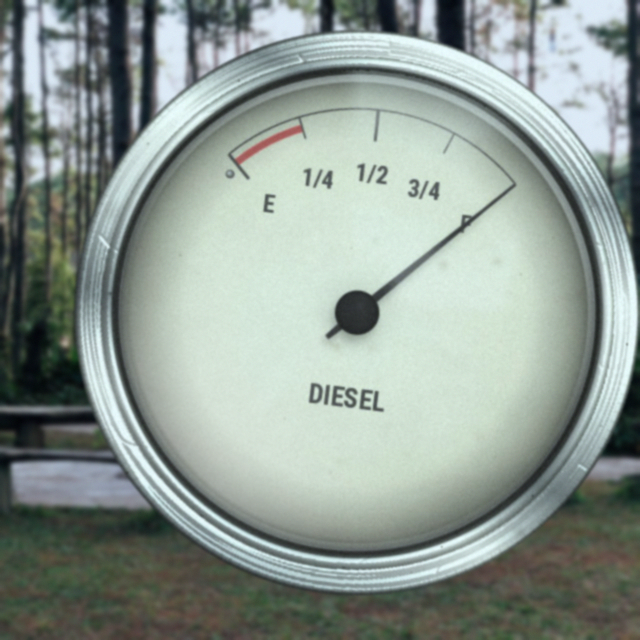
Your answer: 1
